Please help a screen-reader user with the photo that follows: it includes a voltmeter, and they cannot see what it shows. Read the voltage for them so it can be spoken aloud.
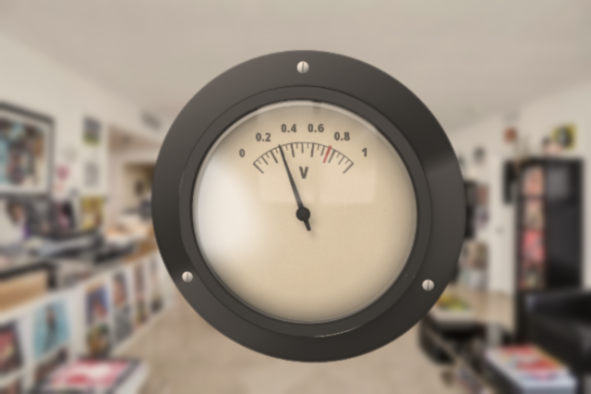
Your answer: 0.3 V
